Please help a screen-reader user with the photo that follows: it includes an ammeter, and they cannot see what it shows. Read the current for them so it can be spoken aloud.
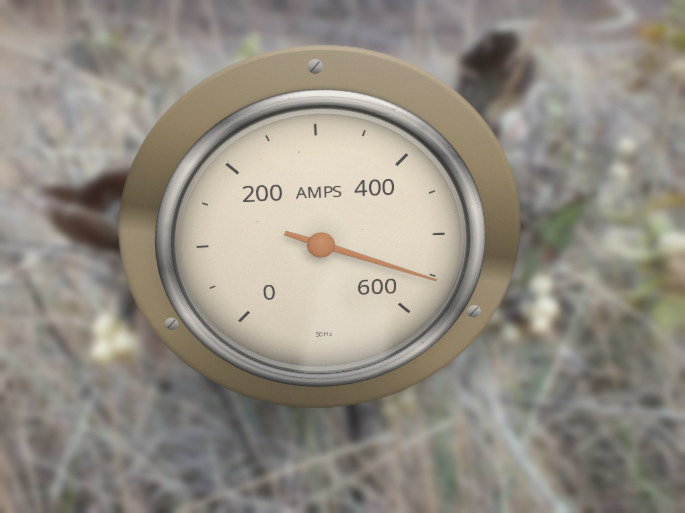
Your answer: 550 A
